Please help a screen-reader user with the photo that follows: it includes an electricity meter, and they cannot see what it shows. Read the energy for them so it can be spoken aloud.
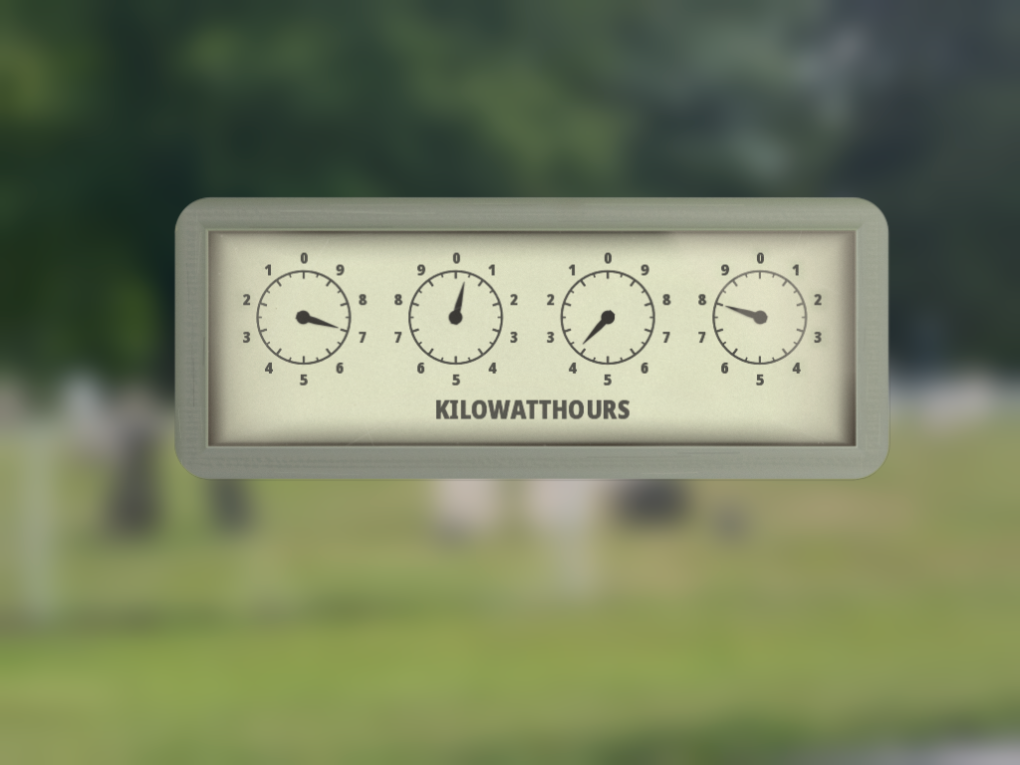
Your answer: 7038 kWh
